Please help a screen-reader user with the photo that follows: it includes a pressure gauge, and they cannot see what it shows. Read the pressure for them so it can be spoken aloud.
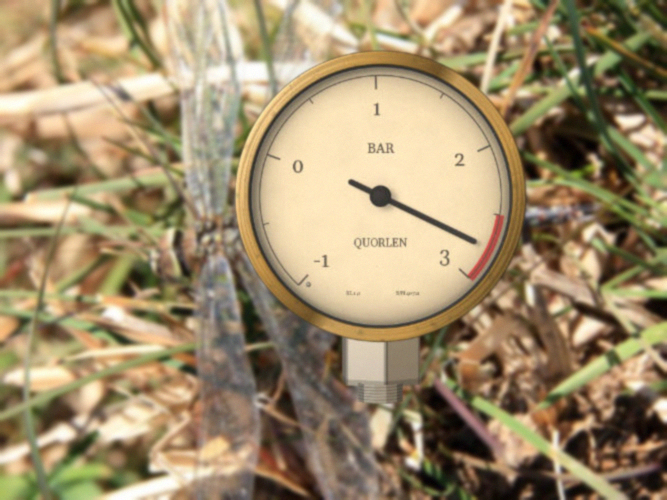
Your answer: 2.75 bar
